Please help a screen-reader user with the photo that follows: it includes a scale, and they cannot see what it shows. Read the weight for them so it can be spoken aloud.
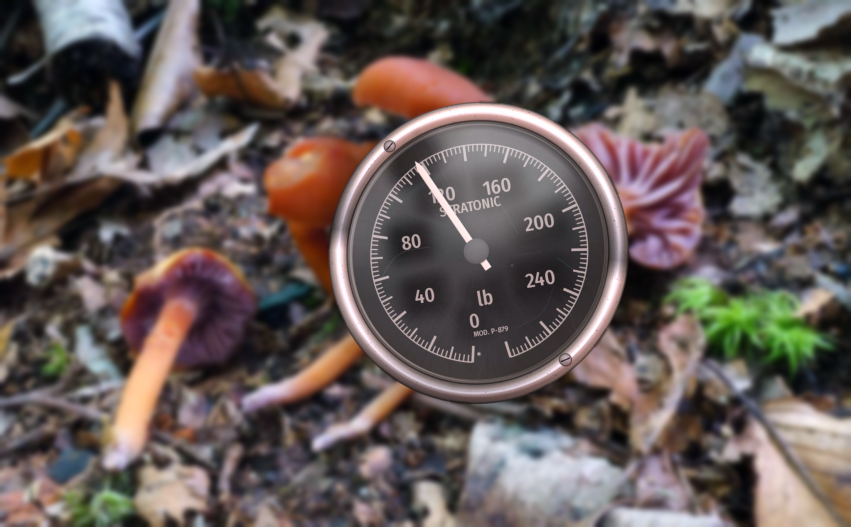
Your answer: 118 lb
